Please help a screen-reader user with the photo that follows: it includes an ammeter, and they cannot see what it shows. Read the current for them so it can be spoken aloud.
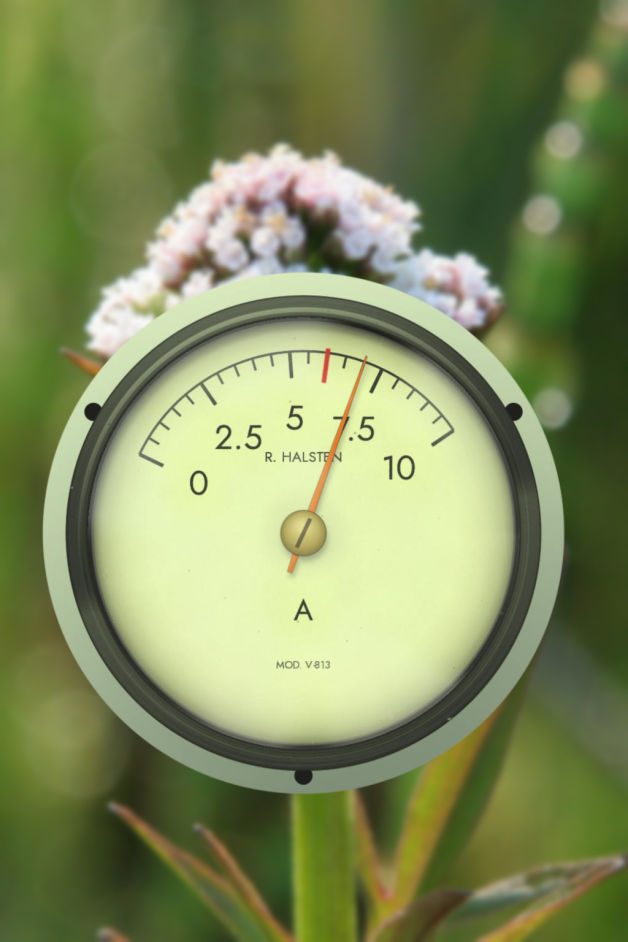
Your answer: 7 A
